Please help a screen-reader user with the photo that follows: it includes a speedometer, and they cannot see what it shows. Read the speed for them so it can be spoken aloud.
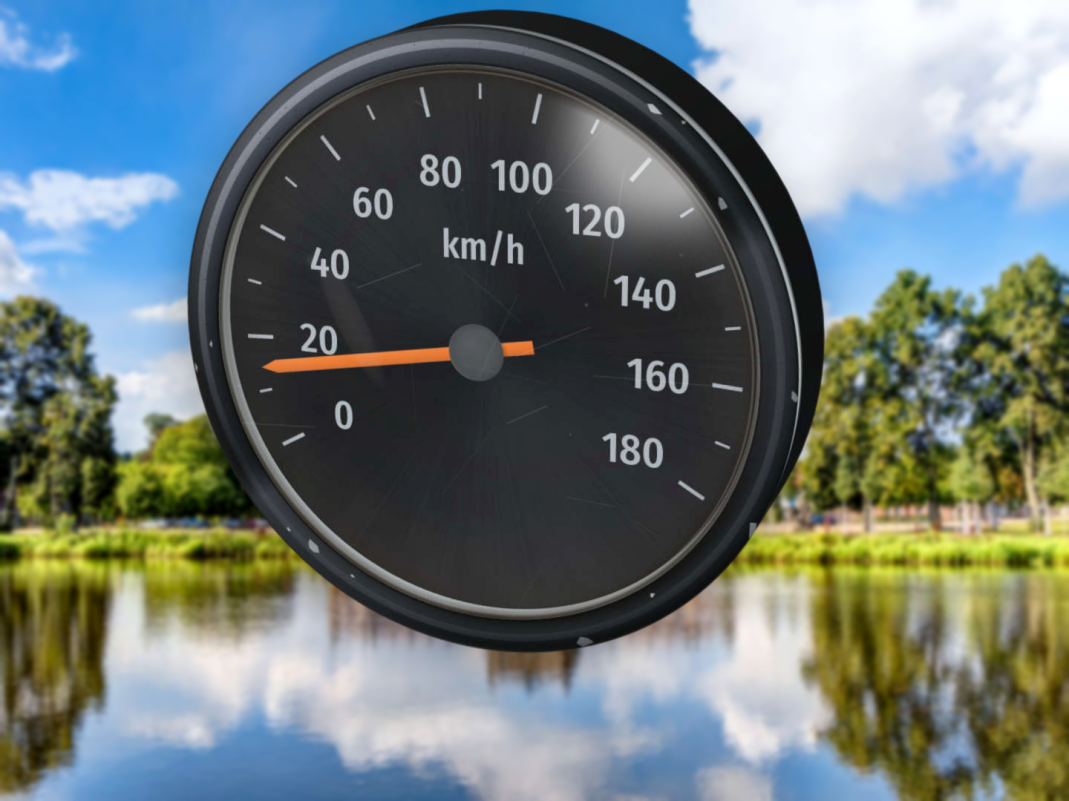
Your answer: 15 km/h
